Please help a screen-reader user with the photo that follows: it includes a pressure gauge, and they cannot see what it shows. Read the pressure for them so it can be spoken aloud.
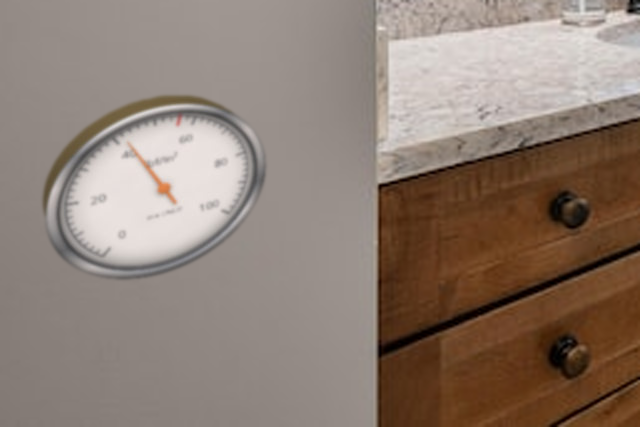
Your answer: 42 psi
